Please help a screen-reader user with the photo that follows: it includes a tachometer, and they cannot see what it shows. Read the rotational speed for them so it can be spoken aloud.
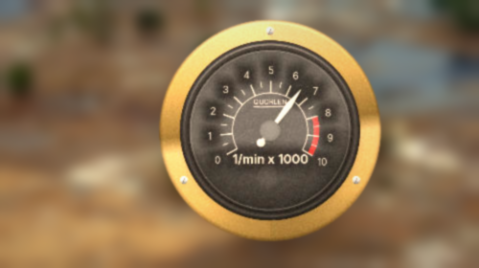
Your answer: 6500 rpm
